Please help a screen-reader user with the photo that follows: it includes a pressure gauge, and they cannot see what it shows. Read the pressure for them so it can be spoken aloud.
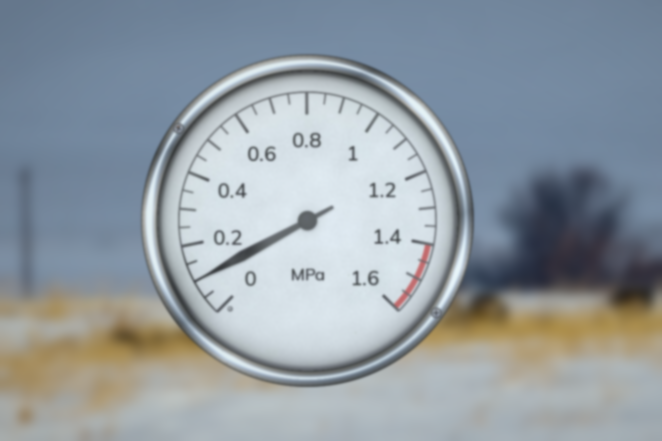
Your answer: 0.1 MPa
